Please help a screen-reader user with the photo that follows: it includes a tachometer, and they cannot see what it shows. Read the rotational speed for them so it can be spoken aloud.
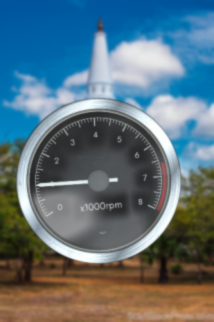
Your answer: 1000 rpm
